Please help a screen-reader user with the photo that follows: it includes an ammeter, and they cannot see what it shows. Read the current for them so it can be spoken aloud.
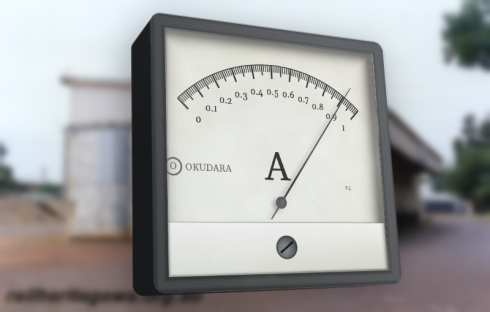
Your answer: 0.9 A
